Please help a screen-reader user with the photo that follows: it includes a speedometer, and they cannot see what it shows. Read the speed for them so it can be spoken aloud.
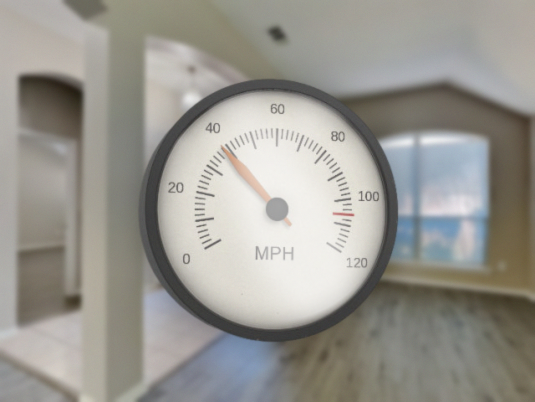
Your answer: 38 mph
